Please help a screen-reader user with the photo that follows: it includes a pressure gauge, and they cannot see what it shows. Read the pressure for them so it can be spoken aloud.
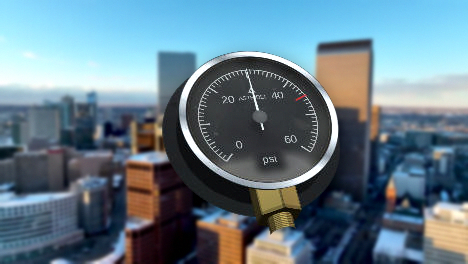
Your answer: 30 psi
